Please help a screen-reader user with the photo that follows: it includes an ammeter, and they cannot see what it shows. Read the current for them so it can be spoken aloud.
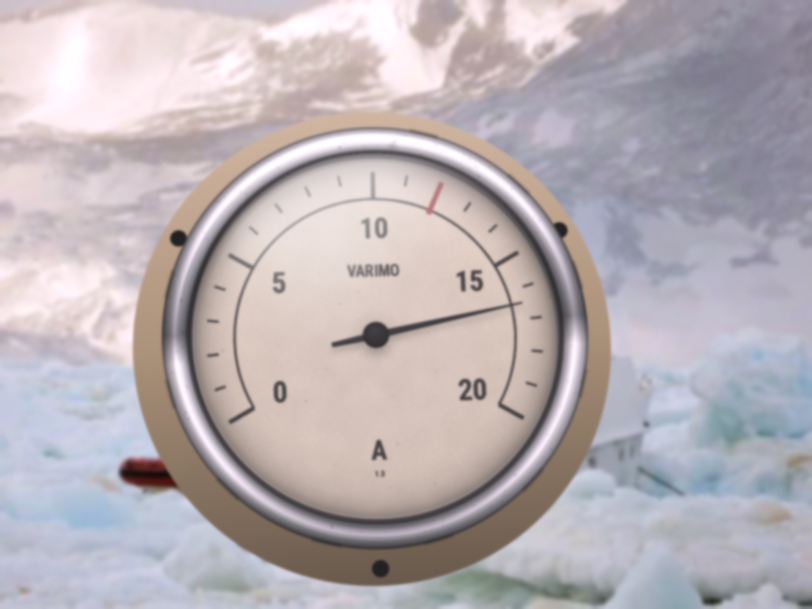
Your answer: 16.5 A
